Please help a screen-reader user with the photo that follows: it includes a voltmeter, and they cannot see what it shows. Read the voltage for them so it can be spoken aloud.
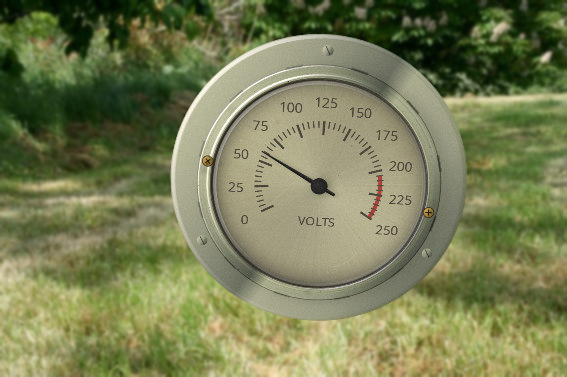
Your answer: 60 V
